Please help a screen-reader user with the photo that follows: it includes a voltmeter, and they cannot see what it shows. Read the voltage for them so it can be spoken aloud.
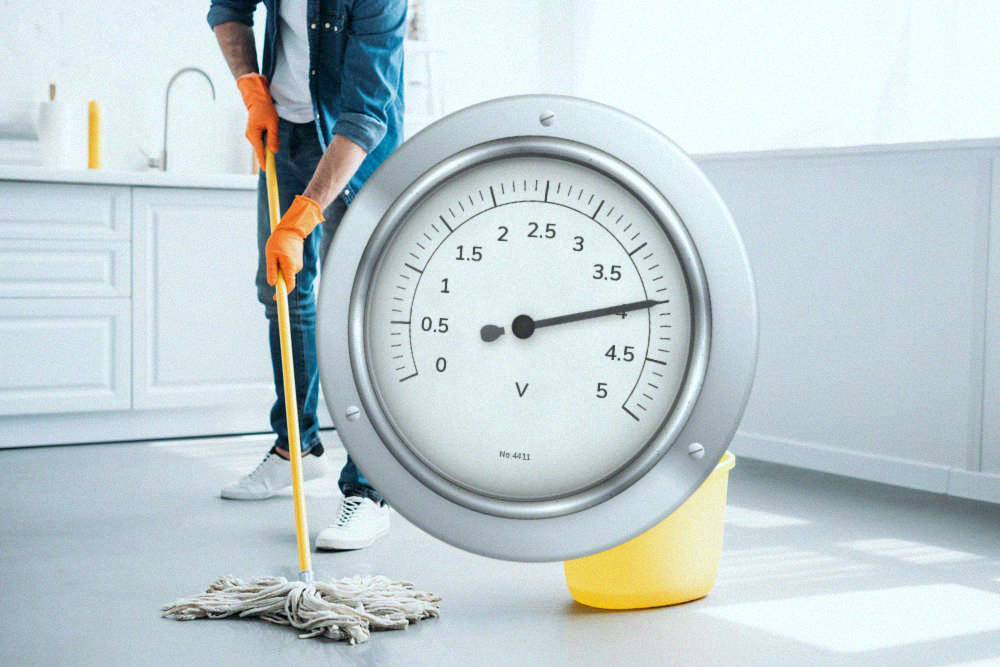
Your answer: 4 V
